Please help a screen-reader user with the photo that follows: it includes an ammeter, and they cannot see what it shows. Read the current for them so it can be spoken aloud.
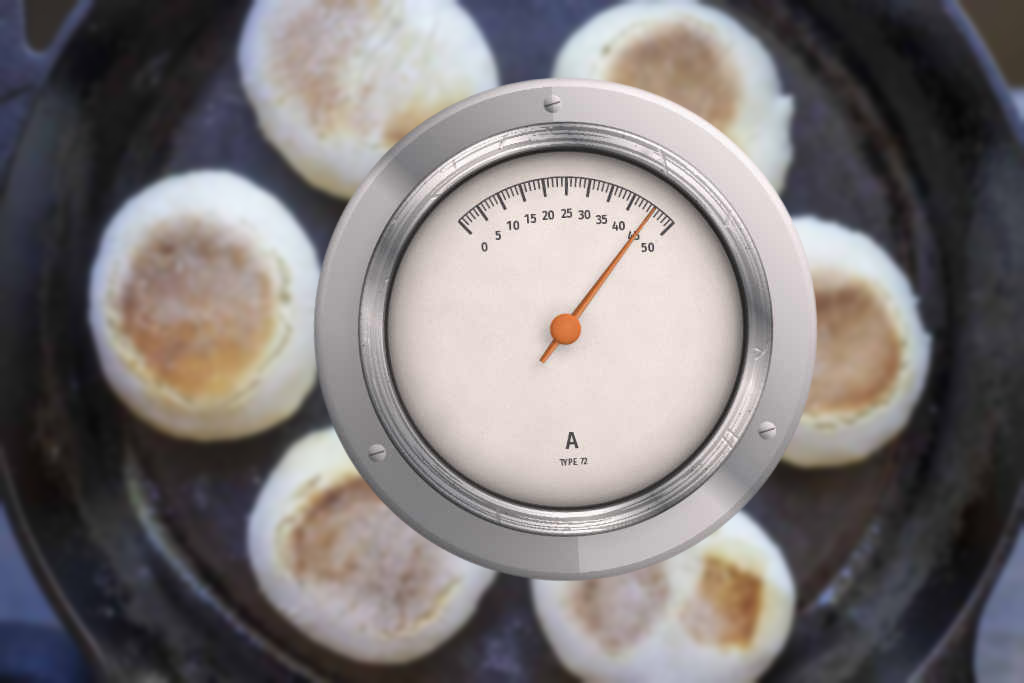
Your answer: 45 A
